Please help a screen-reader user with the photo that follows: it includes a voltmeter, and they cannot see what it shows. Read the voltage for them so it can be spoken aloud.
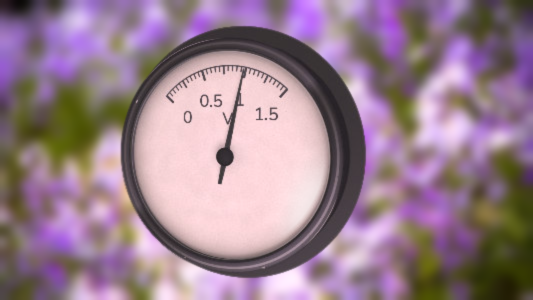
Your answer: 1 V
